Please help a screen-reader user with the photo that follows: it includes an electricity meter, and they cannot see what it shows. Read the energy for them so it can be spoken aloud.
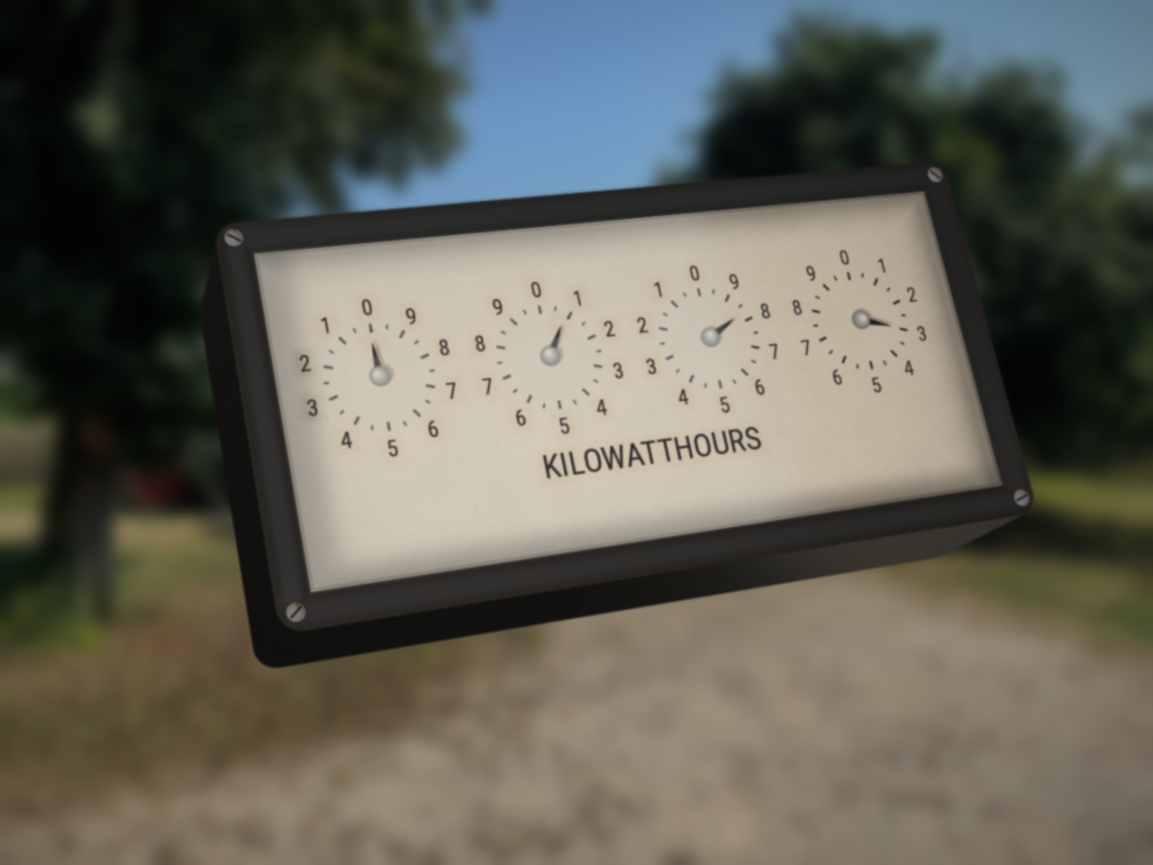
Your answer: 83 kWh
